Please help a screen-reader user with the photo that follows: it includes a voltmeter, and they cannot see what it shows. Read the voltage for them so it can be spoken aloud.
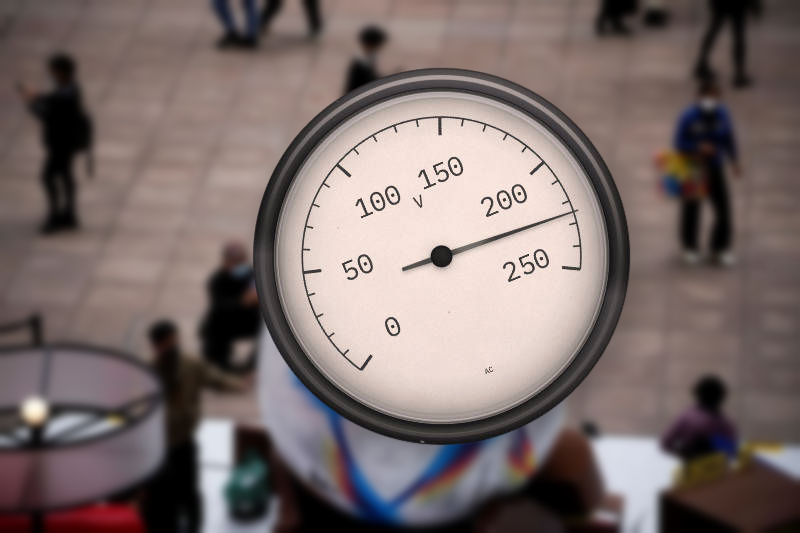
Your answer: 225 V
